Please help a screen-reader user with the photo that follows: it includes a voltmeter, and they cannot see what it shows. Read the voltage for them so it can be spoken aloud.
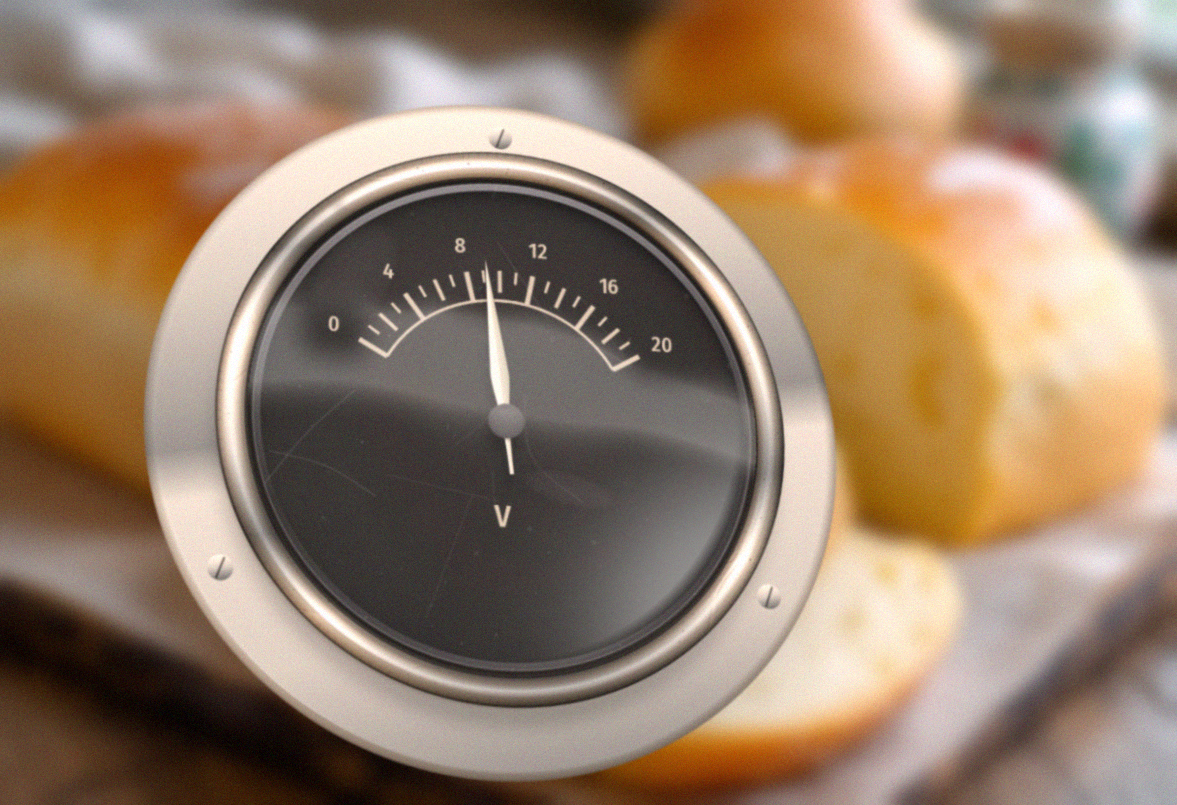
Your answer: 9 V
